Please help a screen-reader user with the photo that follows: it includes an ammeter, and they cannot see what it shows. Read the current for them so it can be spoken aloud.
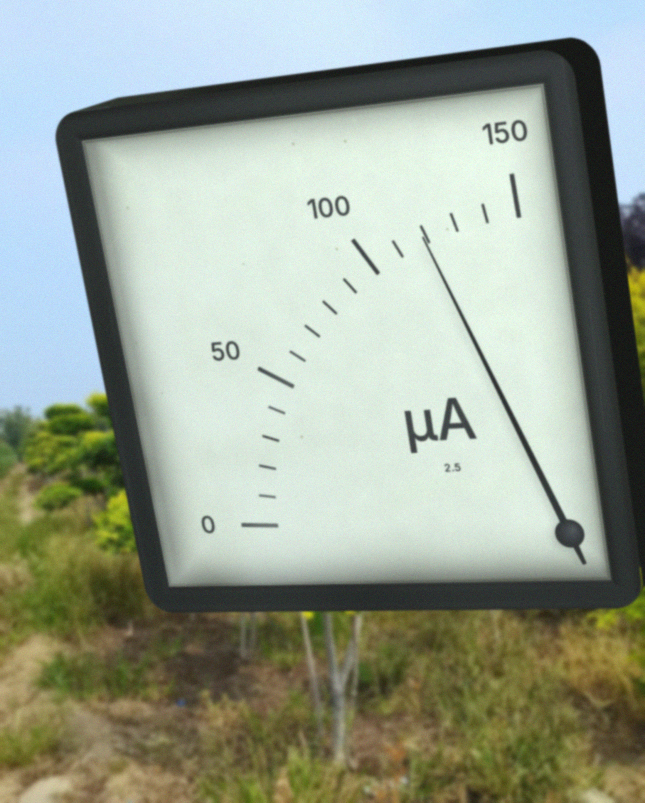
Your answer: 120 µA
